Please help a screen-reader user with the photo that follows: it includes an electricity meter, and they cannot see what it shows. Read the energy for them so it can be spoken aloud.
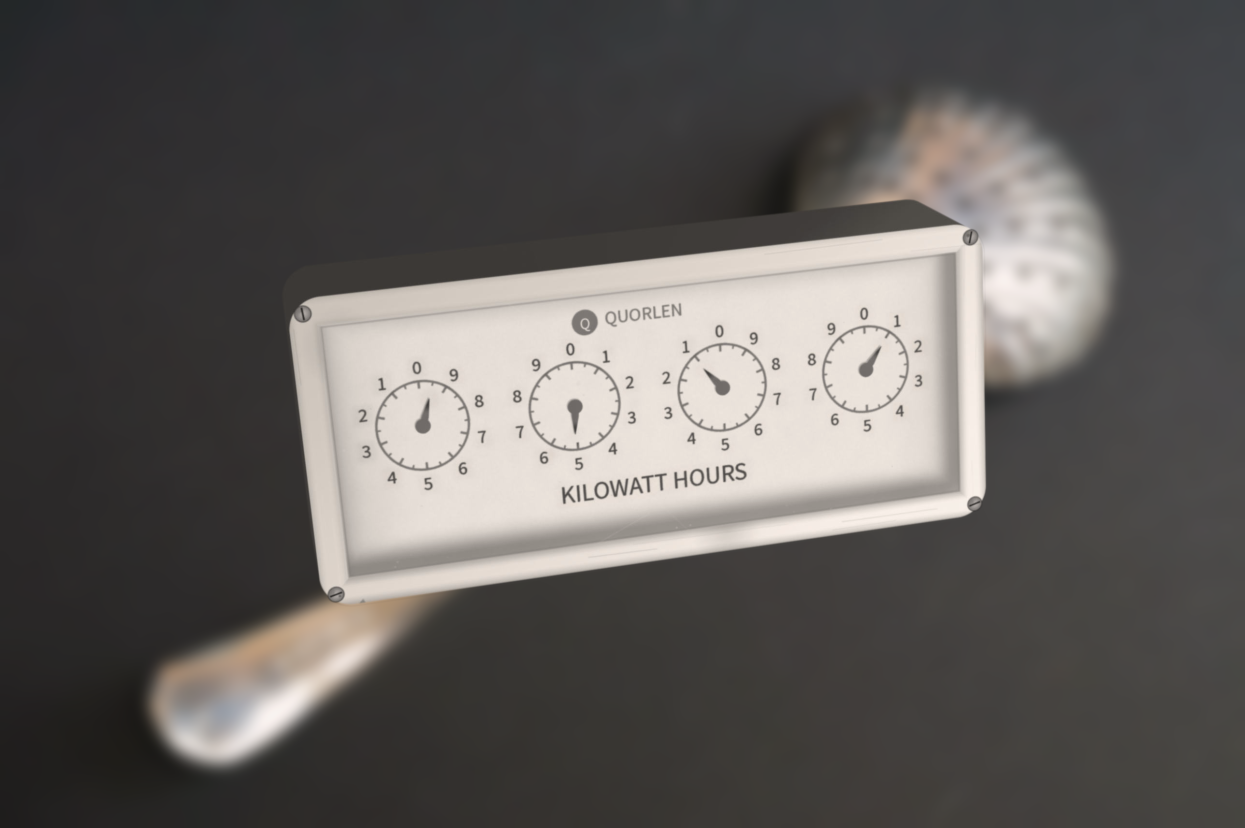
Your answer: 9511 kWh
